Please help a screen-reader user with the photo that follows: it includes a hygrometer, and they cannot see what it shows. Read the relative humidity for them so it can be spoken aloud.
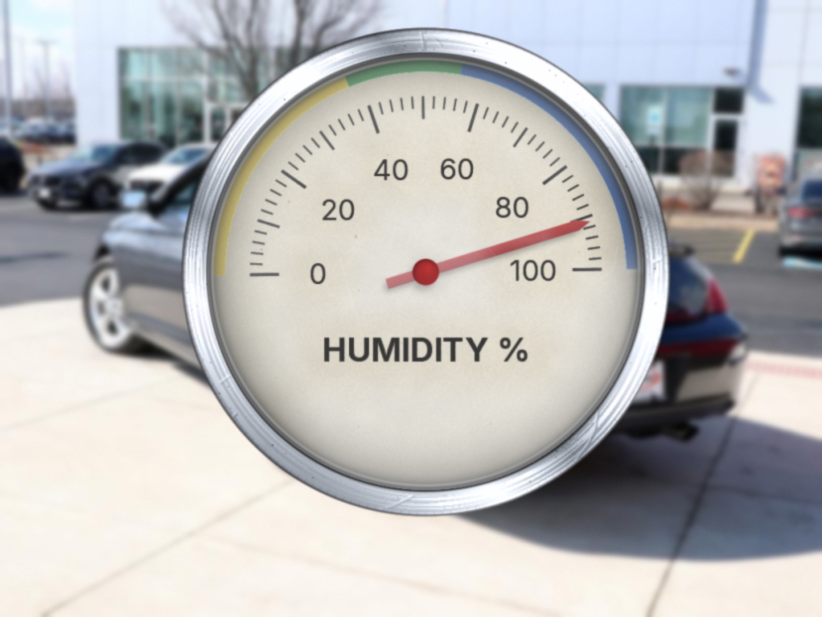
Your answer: 91 %
